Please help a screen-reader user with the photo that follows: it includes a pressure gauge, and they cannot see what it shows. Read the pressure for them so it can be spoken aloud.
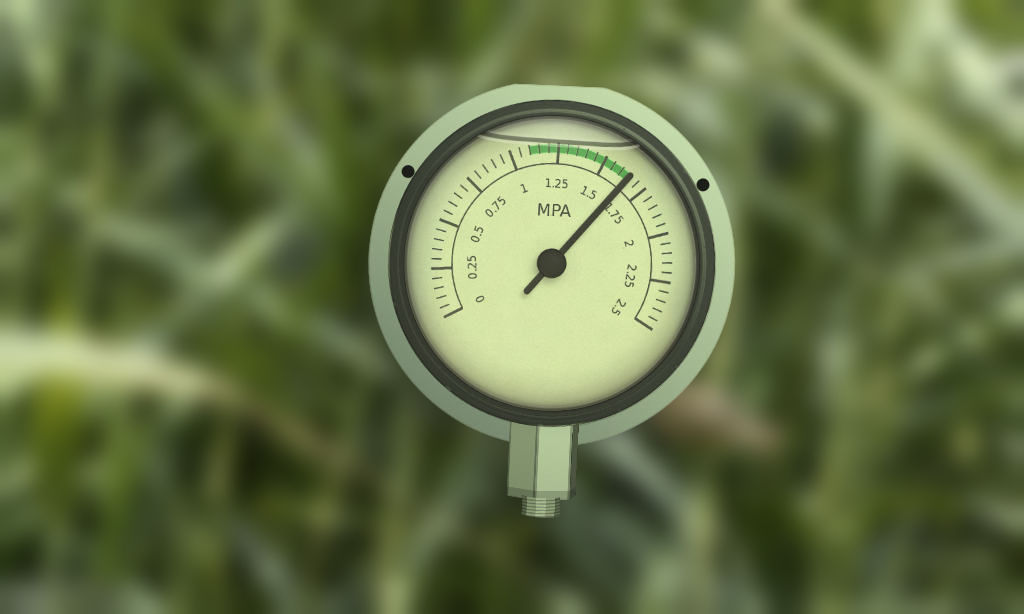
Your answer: 1.65 MPa
